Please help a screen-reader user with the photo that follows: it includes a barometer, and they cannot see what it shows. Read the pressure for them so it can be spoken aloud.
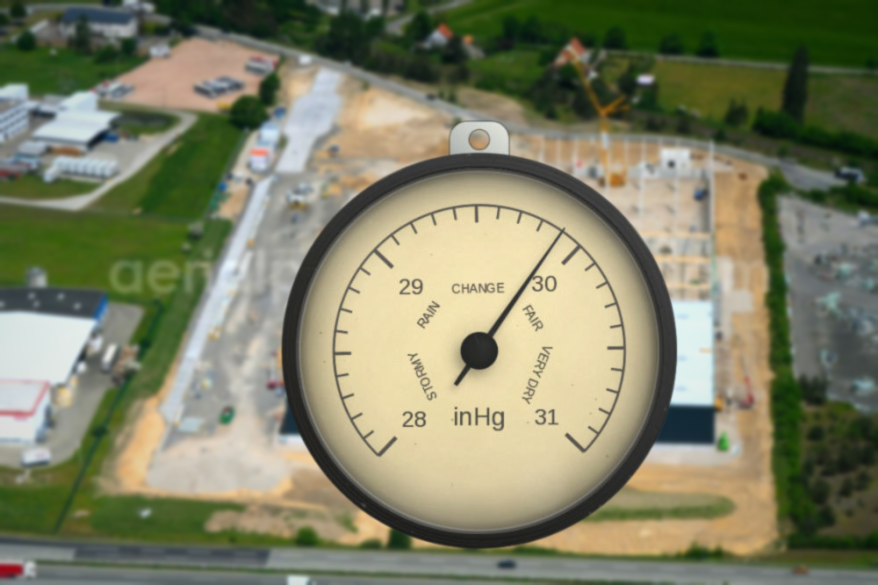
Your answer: 29.9 inHg
